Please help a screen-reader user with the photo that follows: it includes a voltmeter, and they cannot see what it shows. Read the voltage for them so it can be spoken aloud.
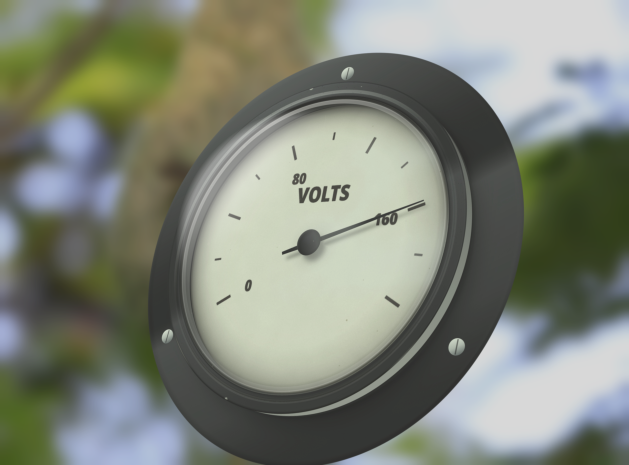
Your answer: 160 V
